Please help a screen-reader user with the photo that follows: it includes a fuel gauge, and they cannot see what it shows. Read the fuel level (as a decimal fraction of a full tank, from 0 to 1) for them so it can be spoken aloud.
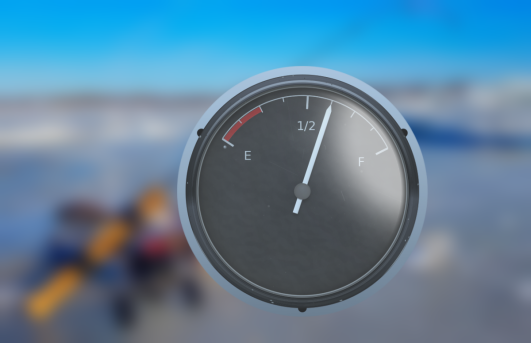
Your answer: 0.625
